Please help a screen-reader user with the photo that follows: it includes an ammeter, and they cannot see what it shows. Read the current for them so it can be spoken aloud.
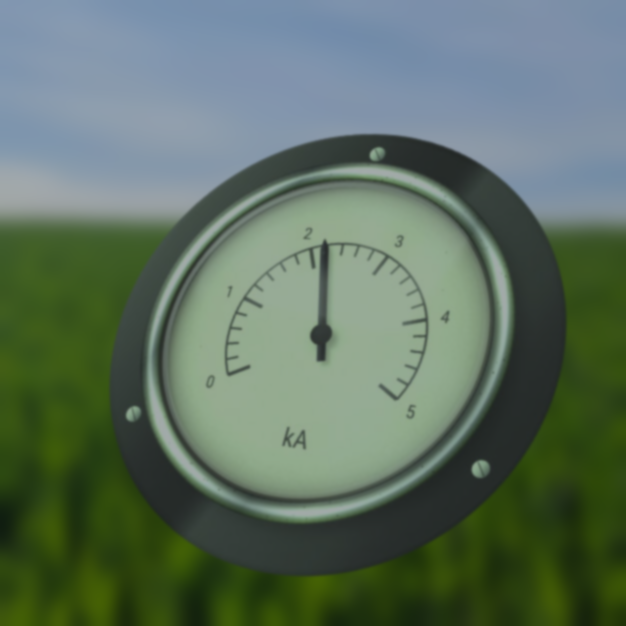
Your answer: 2.2 kA
